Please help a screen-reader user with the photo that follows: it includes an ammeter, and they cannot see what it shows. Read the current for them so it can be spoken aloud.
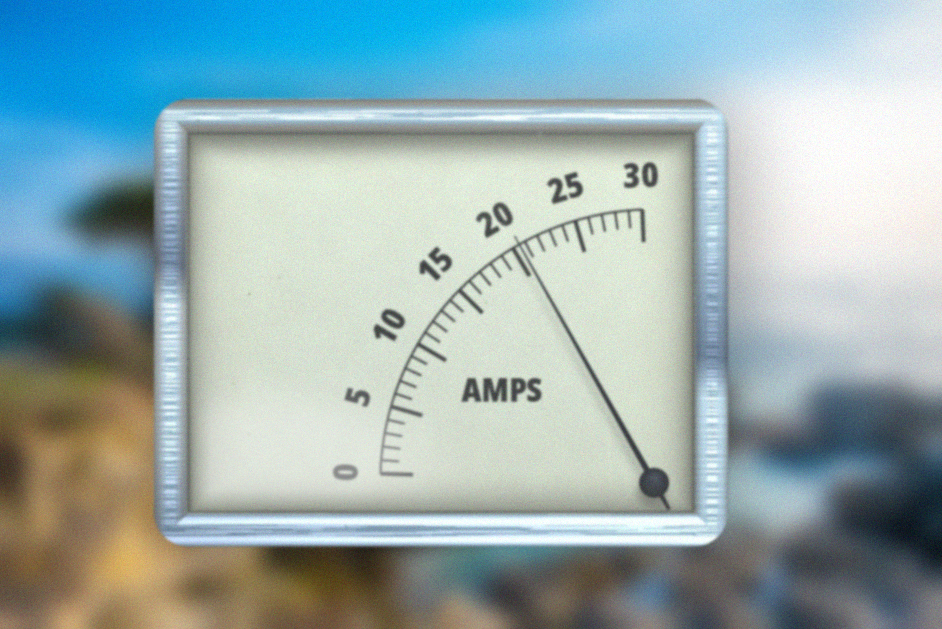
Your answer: 20.5 A
